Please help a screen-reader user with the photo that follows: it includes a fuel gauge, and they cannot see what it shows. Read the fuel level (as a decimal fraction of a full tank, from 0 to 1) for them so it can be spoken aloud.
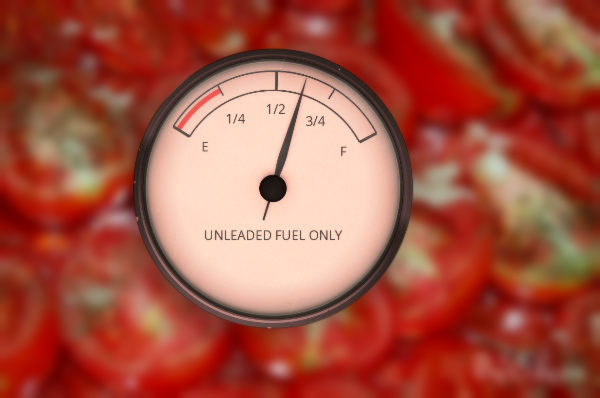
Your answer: 0.625
